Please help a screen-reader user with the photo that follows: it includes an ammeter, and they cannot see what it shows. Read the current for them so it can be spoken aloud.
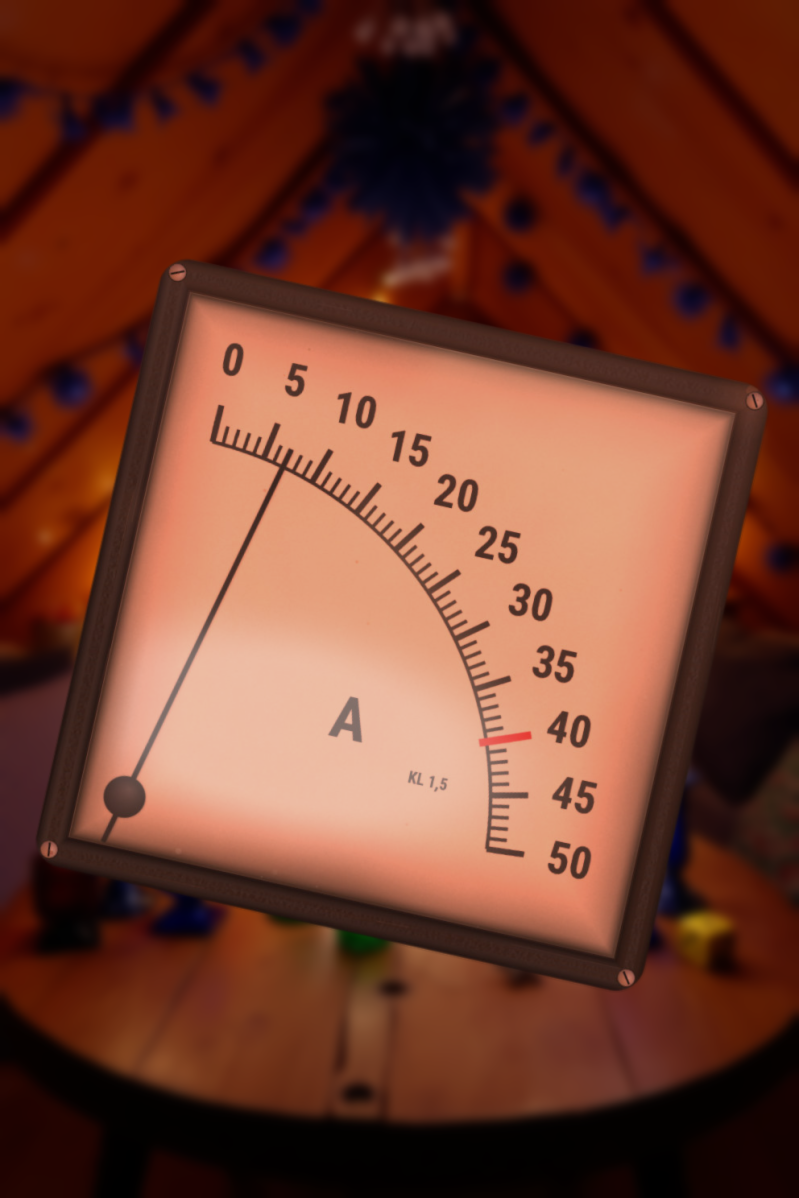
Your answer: 7 A
